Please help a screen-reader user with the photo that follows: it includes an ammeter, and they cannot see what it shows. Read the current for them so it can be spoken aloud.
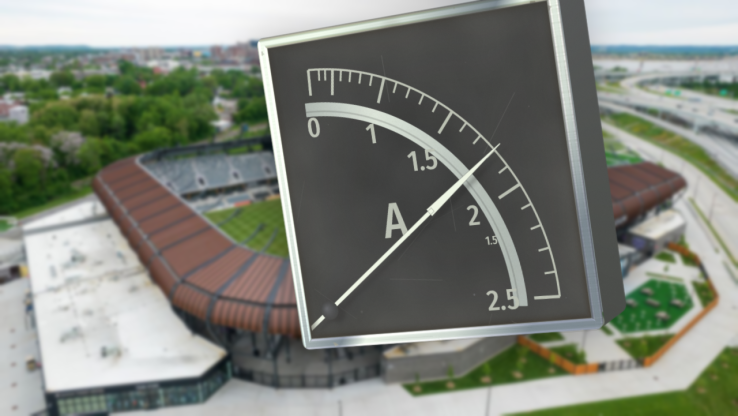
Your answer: 1.8 A
